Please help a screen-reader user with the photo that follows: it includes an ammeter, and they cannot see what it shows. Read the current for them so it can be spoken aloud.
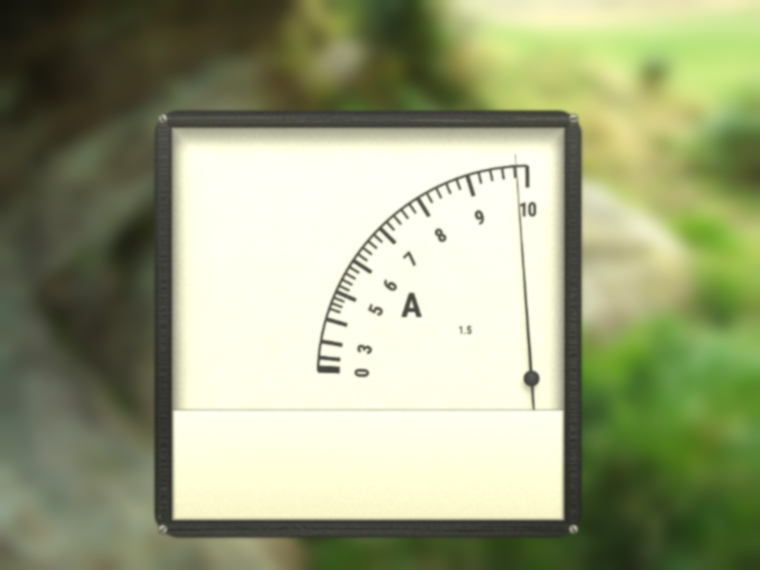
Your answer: 9.8 A
